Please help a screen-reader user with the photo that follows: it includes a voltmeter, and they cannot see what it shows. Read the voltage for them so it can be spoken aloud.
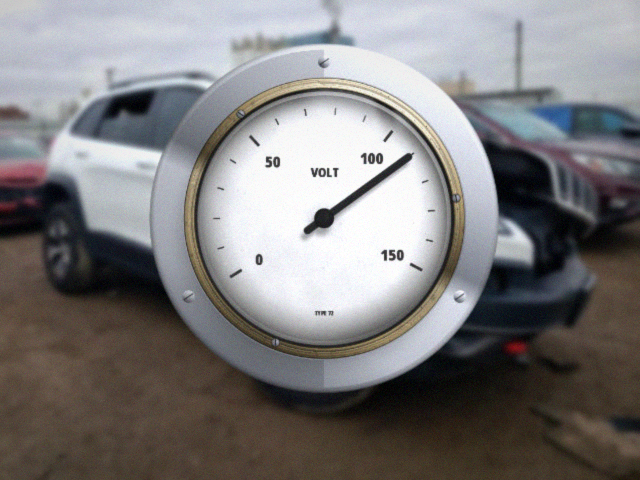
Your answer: 110 V
